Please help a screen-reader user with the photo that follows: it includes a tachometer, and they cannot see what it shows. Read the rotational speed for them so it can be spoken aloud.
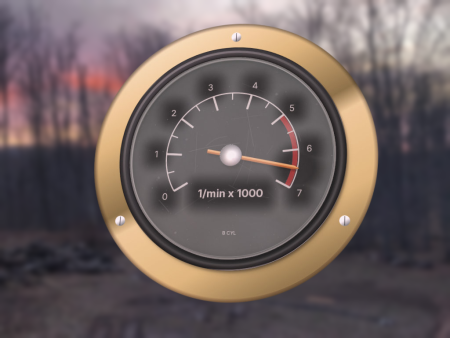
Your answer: 6500 rpm
